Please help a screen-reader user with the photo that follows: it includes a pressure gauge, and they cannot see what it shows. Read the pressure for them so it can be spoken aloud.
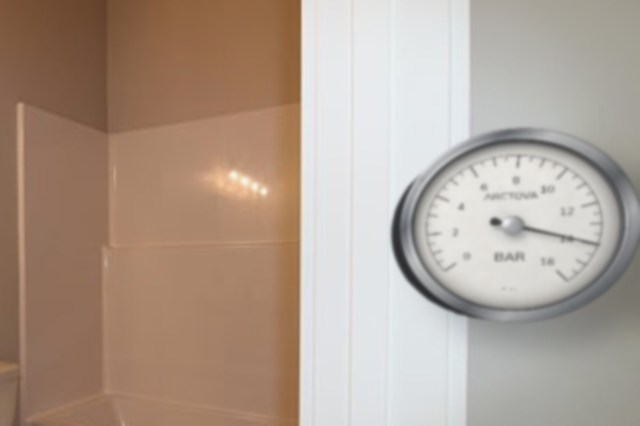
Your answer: 14 bar
